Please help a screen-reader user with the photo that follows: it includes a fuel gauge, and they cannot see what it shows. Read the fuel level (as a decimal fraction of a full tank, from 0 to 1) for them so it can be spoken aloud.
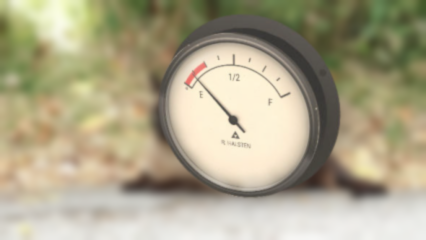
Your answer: 0.125
